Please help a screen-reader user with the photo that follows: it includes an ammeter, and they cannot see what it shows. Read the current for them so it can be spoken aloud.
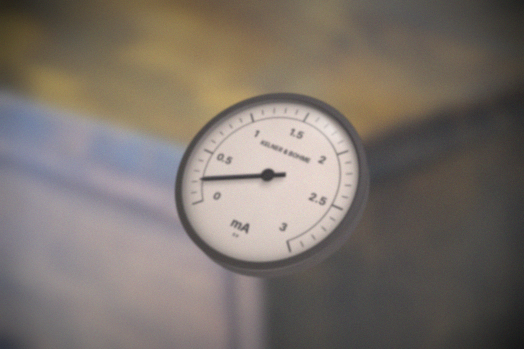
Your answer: 0.2 mA
